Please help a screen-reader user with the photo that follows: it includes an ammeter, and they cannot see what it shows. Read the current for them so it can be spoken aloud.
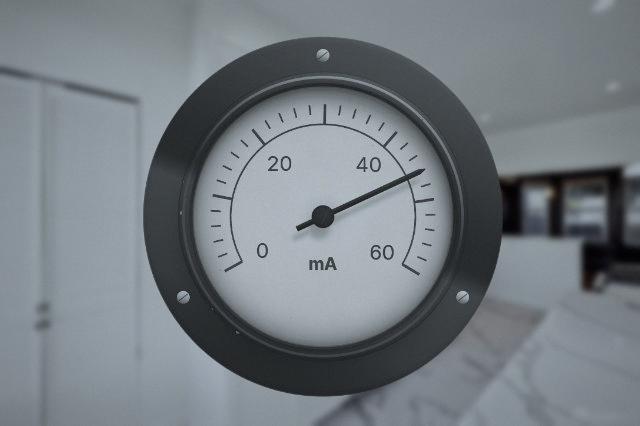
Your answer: 46 mA
